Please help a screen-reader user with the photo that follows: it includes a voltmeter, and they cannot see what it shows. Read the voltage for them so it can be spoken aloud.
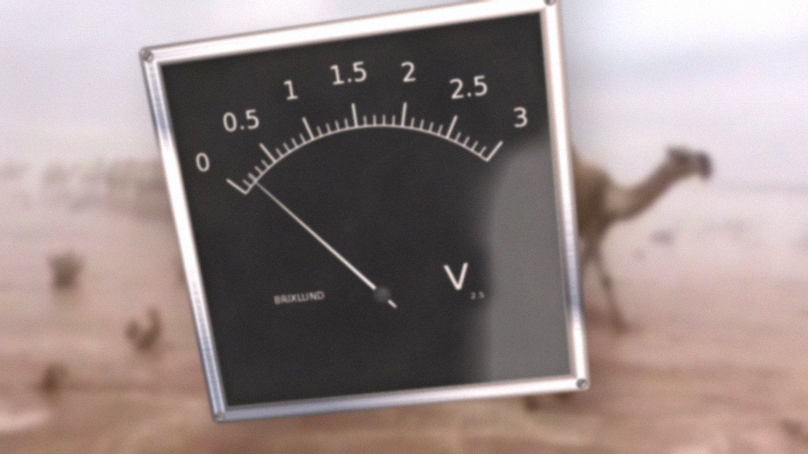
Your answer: 0.2 V
